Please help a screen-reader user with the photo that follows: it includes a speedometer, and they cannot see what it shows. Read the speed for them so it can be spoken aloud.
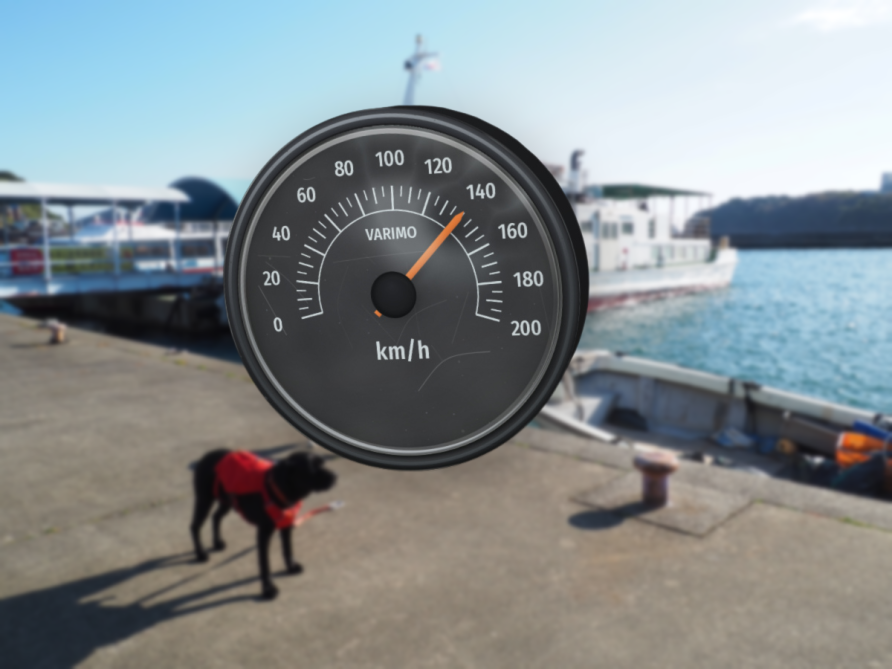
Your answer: 140 km/h
